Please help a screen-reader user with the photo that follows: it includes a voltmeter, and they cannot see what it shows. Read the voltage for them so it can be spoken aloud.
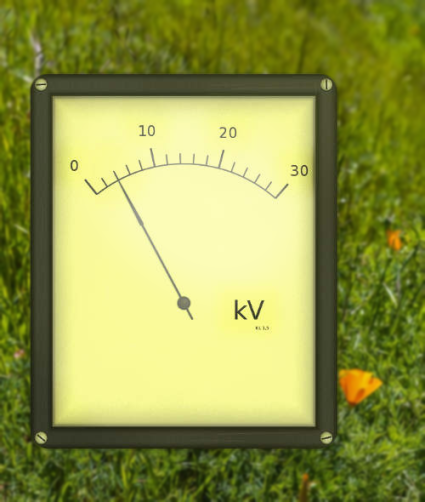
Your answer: 4 kV
